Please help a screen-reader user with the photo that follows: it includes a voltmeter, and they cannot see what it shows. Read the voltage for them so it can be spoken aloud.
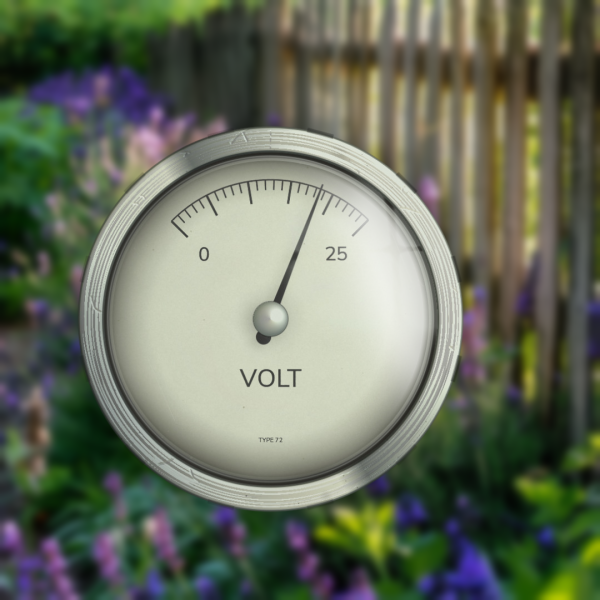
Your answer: 18.5 V
